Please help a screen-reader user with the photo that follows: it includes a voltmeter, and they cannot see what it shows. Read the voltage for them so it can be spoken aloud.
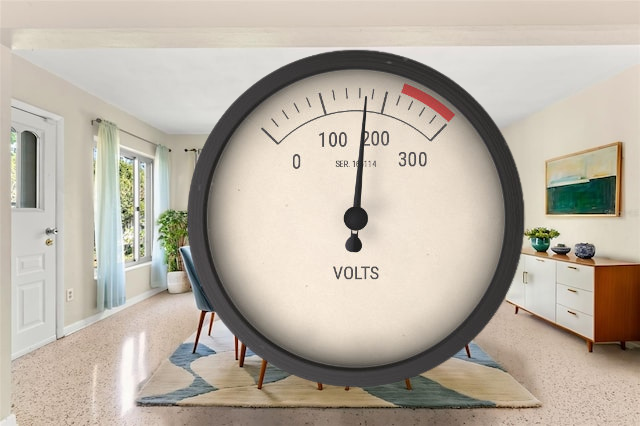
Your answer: 170 V
